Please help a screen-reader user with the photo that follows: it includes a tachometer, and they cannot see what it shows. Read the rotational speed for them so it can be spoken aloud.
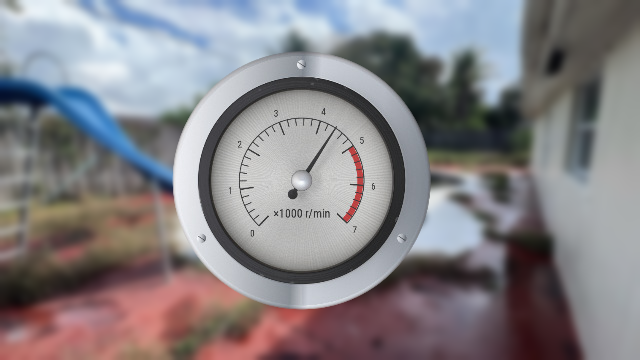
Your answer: 4400 rpm
